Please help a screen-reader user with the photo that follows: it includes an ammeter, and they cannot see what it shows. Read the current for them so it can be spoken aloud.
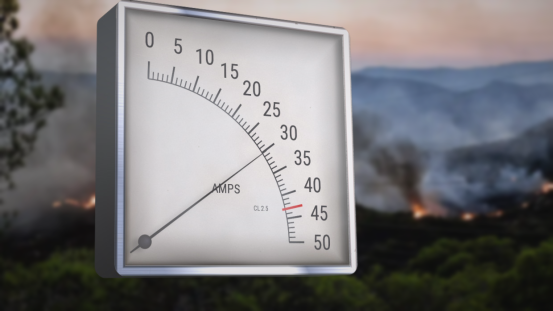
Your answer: 30 A
